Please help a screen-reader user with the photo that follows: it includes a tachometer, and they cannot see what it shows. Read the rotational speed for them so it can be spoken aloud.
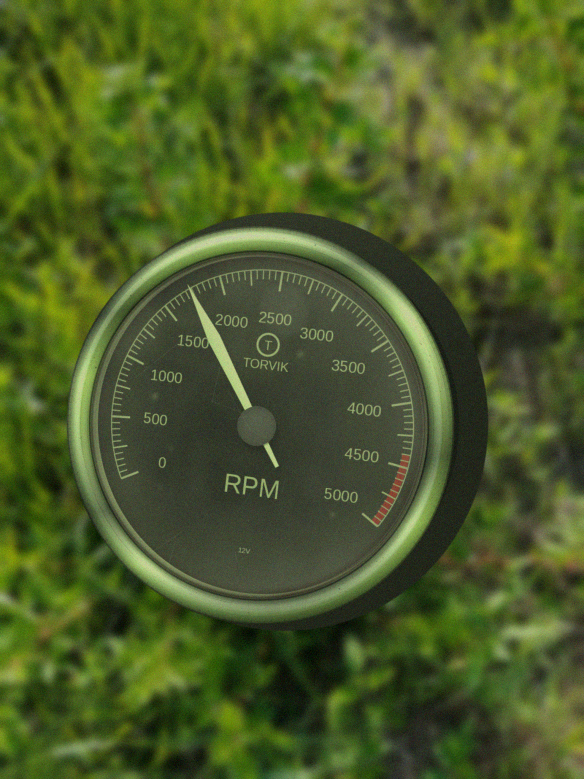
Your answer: 1750 rpm
